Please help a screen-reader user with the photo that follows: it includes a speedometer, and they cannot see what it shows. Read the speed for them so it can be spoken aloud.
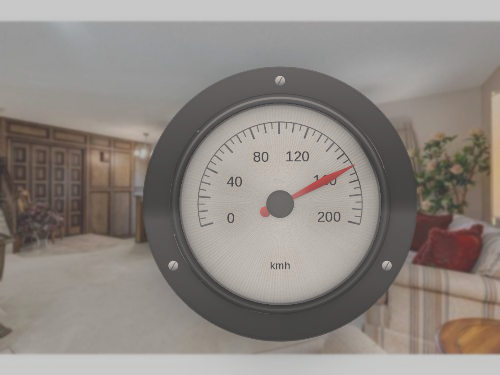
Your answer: 160 km/h
